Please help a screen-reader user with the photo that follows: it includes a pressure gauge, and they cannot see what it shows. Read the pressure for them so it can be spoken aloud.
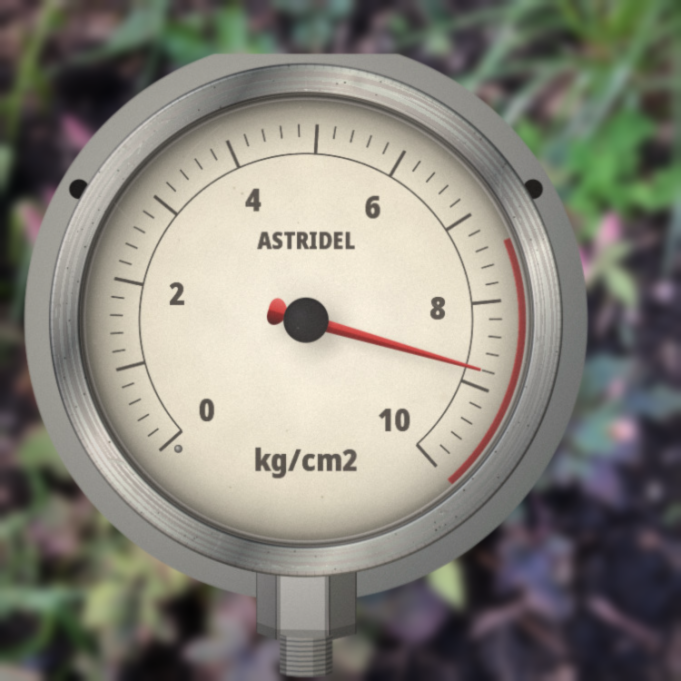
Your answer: 8.8 kg/cm²
